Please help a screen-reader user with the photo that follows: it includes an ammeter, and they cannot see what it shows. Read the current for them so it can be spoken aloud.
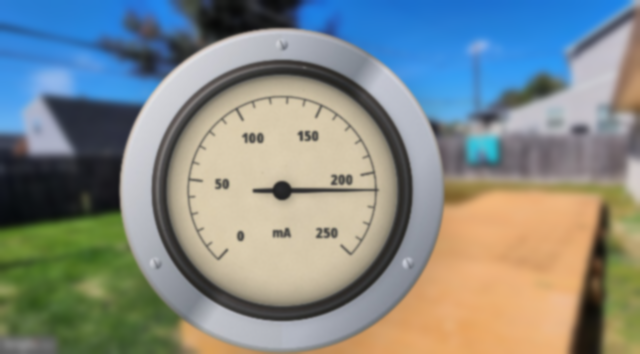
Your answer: 210 mA
